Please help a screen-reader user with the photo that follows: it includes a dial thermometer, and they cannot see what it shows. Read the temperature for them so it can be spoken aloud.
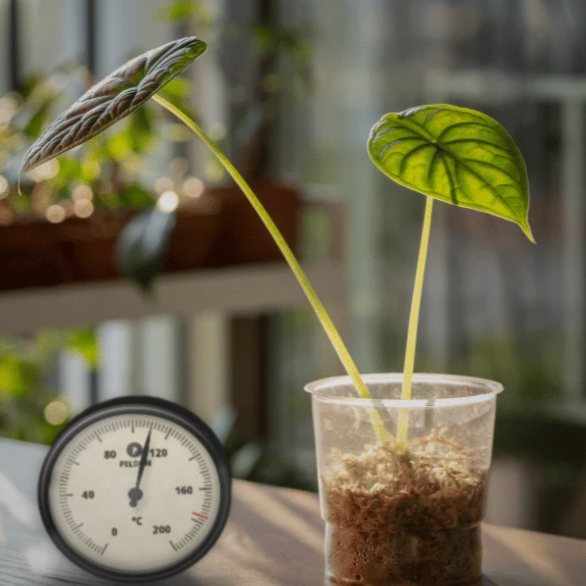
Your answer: 110 °C
